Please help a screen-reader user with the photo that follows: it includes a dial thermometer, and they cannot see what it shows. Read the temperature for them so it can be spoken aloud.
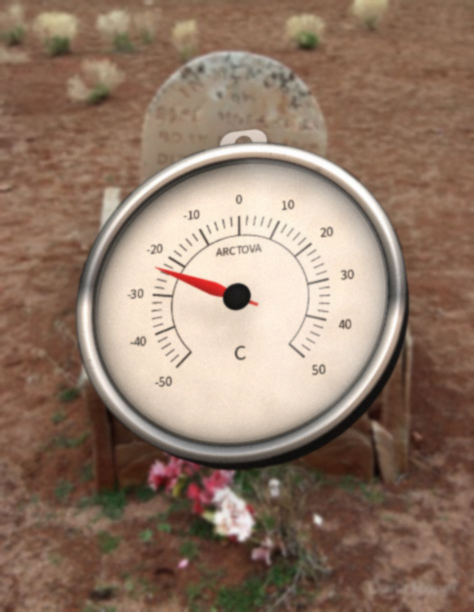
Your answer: -24 °C
